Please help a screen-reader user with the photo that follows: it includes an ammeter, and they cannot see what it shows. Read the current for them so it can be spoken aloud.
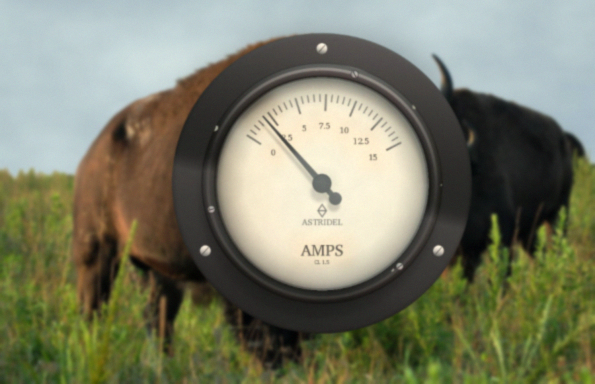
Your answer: 2 A
